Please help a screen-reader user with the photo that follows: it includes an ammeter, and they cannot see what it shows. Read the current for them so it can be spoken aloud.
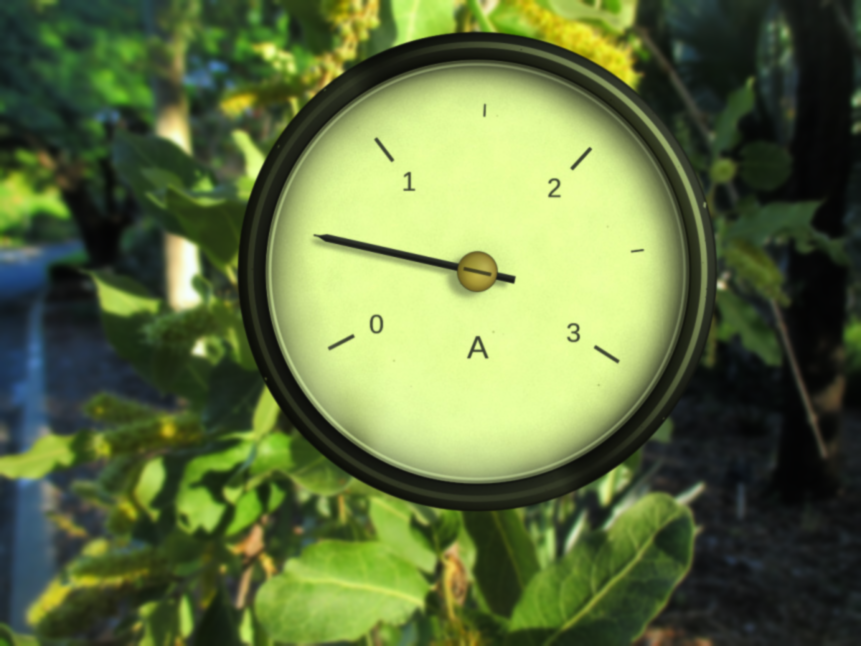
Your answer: 0.5 A
